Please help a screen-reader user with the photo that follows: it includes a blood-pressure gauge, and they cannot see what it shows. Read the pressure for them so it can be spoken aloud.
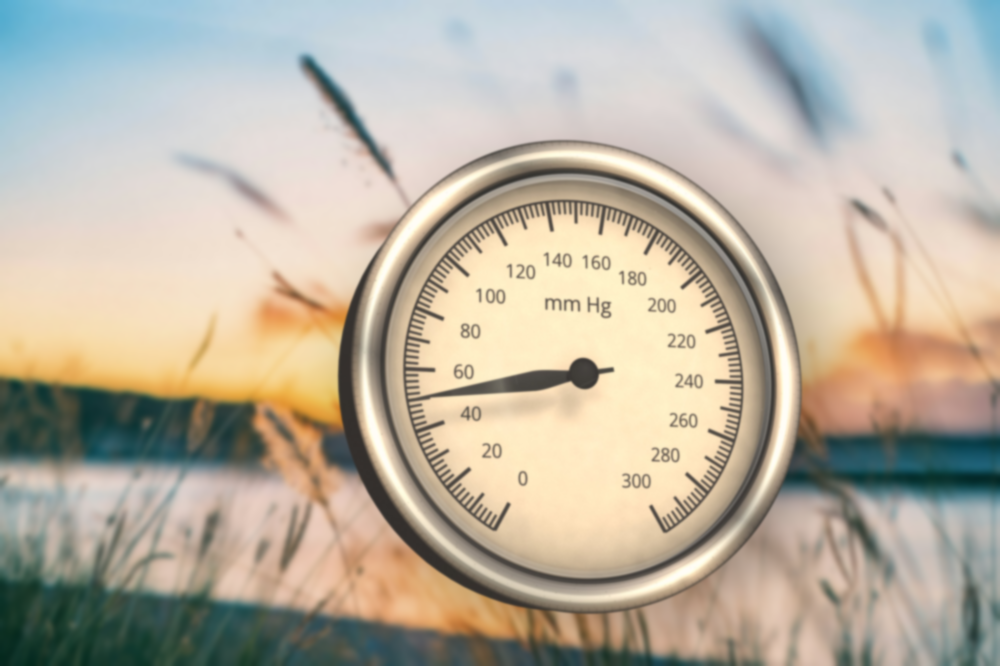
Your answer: 50 mmHg
